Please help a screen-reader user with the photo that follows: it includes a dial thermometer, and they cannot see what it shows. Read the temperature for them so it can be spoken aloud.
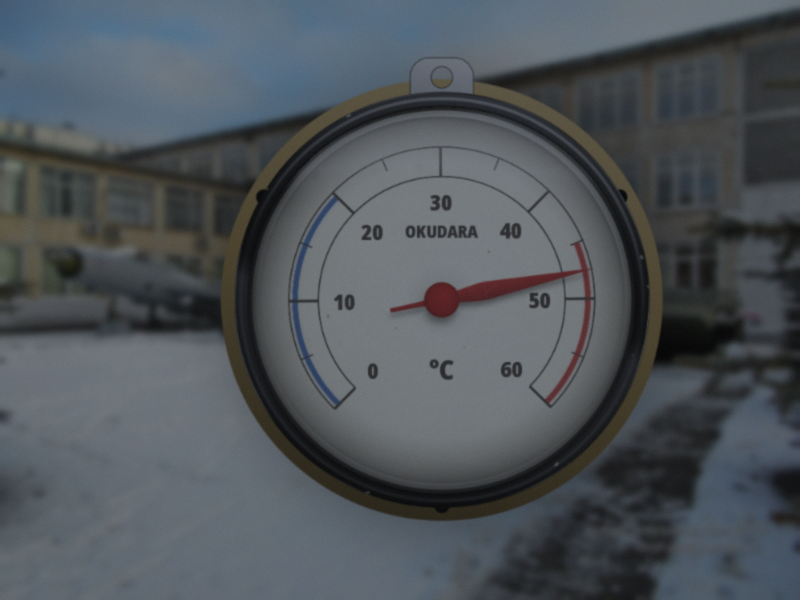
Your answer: 47.5 °C
